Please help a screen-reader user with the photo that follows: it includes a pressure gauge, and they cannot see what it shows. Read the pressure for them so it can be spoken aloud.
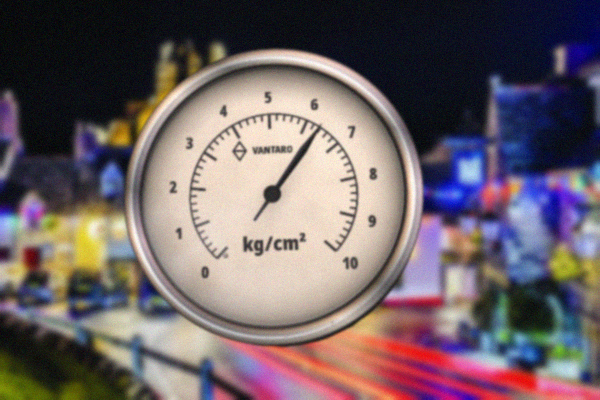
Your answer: 6.4 kg/cm²
